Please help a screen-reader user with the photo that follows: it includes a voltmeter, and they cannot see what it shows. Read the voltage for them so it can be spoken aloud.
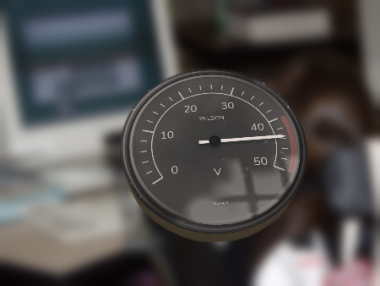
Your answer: 44 V
